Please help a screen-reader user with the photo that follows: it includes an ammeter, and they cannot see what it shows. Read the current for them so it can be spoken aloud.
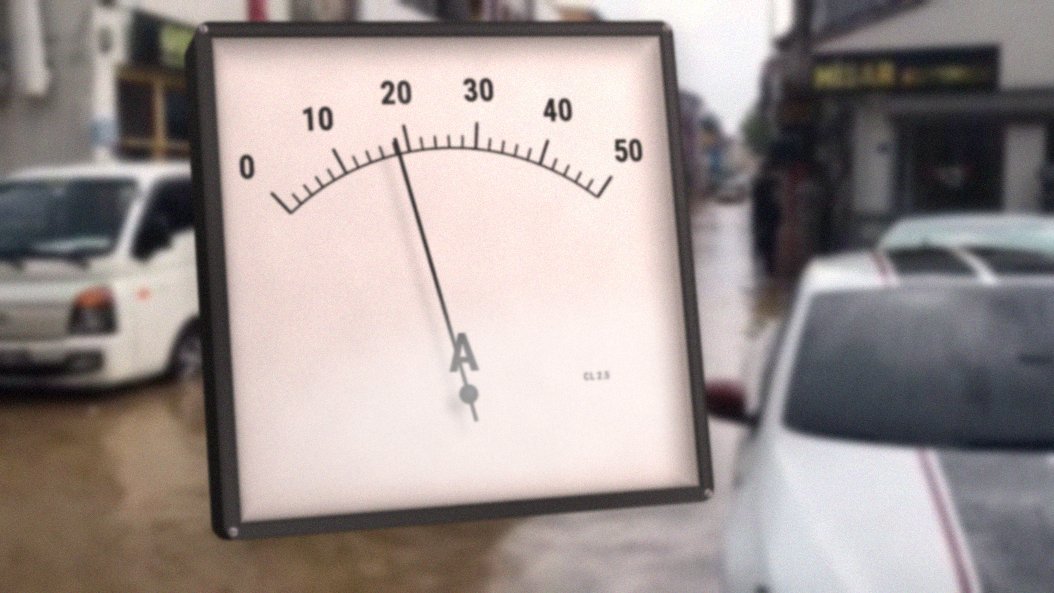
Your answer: 18 A
